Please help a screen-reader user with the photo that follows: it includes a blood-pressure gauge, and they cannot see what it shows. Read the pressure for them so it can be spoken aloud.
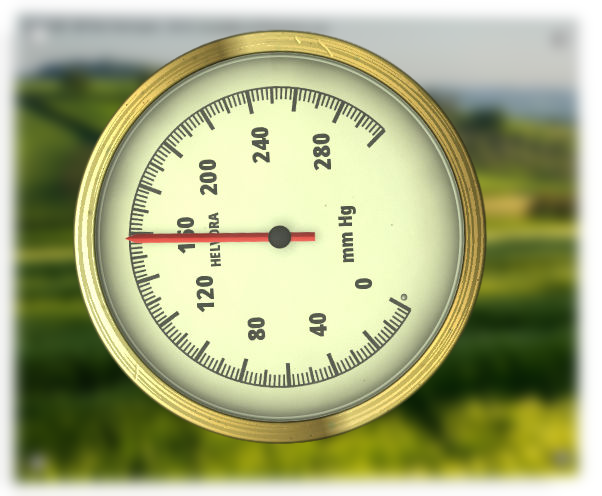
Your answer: 158 mmHg
